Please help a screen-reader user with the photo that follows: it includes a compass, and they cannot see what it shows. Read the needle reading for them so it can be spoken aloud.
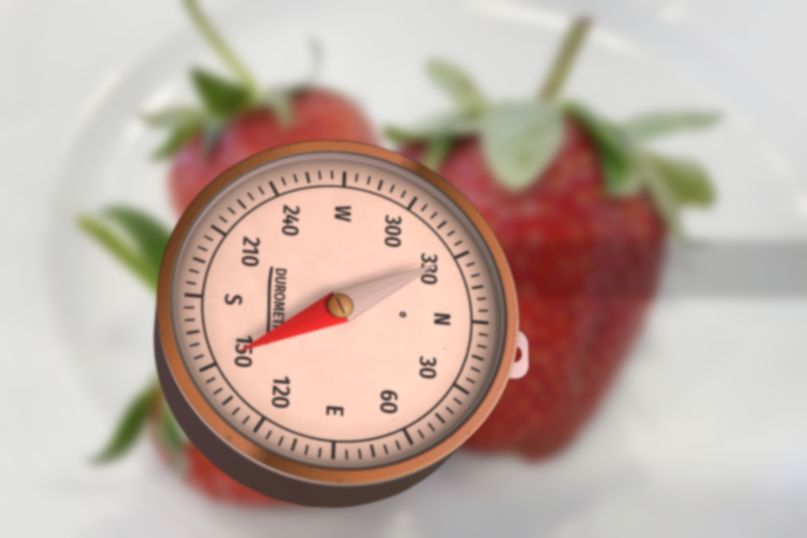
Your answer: 150 °
